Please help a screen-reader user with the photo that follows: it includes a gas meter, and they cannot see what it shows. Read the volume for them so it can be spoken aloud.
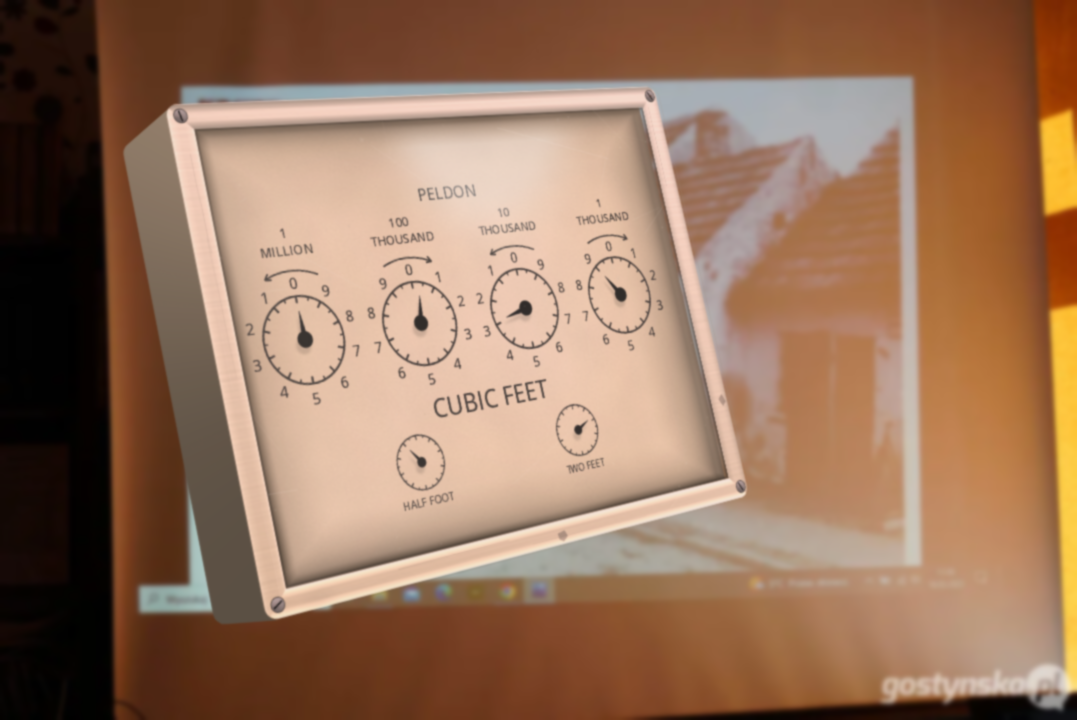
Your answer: 2900 ft³
